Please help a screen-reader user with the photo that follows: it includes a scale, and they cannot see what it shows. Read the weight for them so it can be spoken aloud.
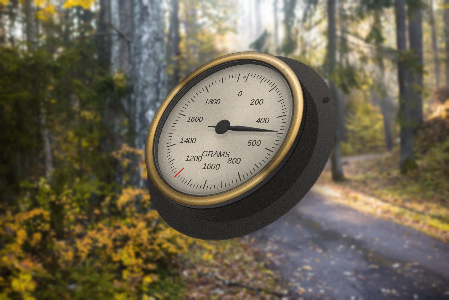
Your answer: 500 g
